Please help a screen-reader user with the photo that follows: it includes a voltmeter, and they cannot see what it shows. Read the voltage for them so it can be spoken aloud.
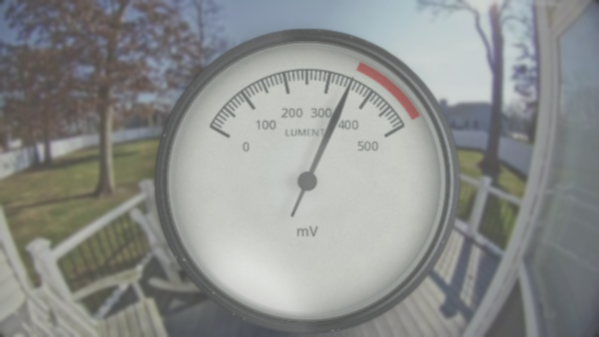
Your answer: 350 mV
